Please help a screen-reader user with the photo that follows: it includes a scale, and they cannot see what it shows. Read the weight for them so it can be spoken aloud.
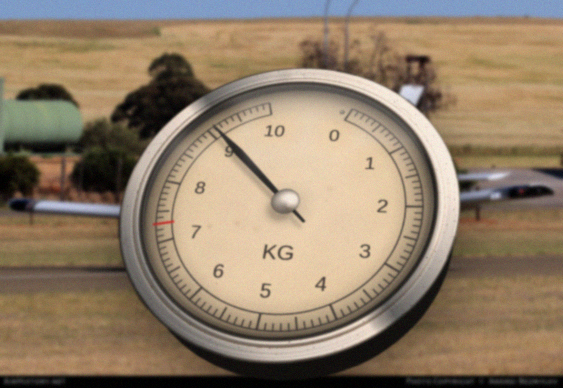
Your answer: 9.1 kg
